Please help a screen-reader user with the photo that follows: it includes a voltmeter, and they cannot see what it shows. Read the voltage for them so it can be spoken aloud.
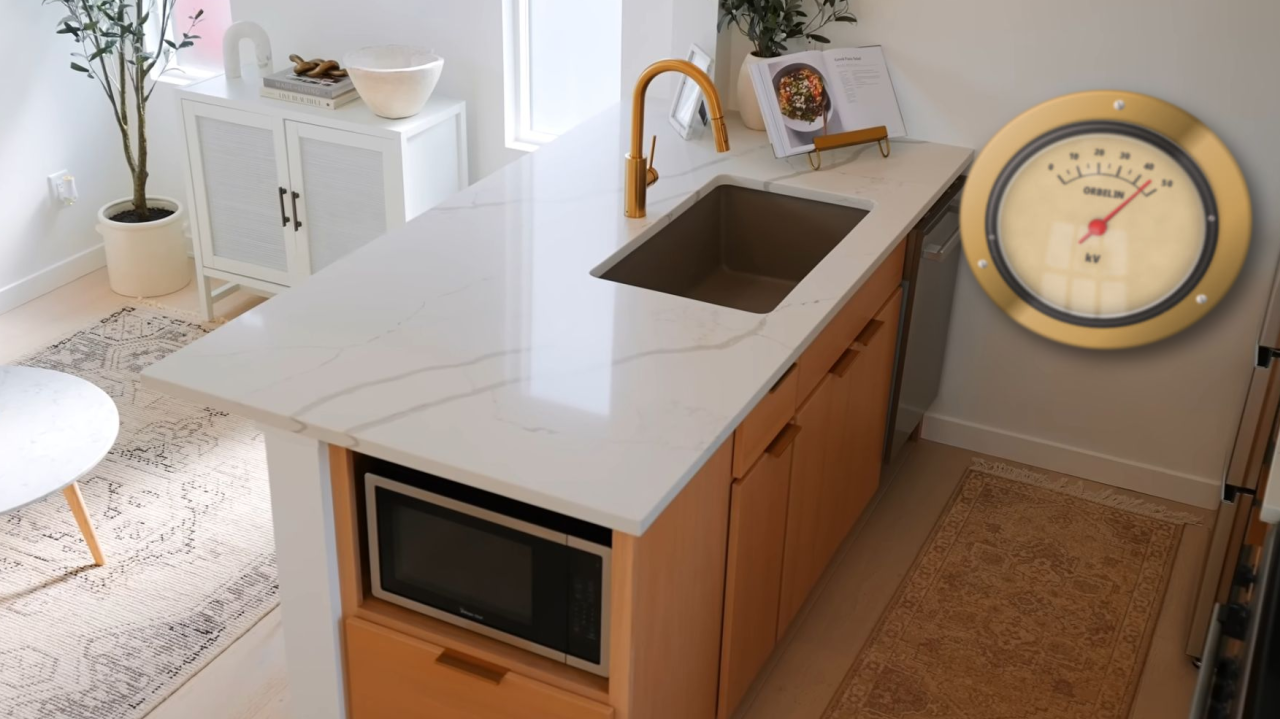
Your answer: 45 kV
